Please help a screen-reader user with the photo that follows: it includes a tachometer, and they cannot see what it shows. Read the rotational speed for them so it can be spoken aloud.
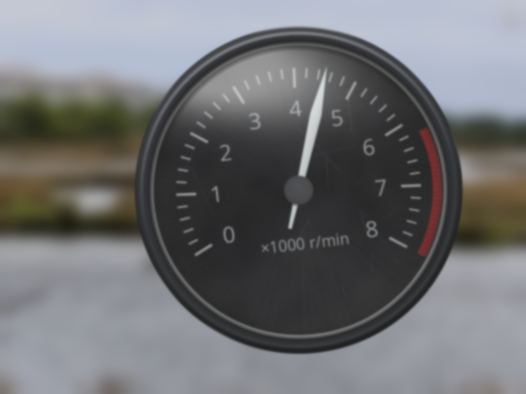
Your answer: 4500 rpm
